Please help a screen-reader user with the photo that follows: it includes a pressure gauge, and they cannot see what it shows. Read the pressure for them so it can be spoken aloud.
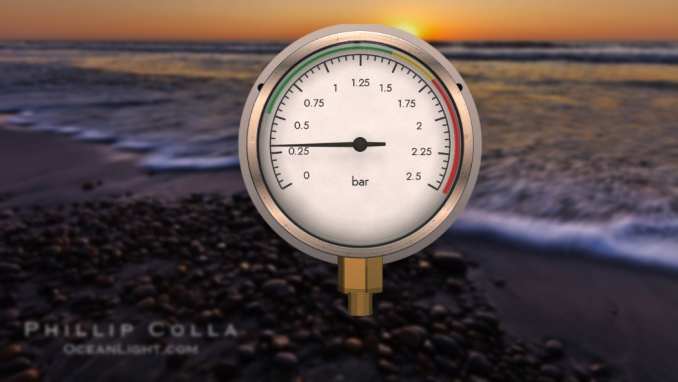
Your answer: 0.3 bar
